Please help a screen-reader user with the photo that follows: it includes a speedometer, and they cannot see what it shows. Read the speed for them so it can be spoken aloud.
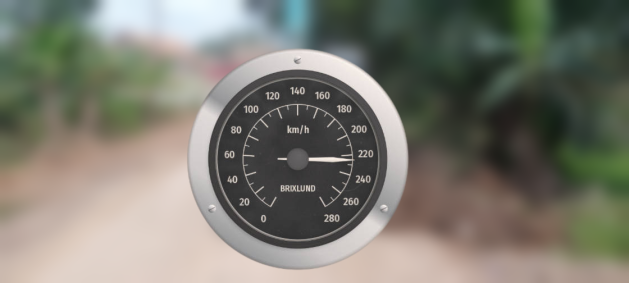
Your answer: 225 km/h
